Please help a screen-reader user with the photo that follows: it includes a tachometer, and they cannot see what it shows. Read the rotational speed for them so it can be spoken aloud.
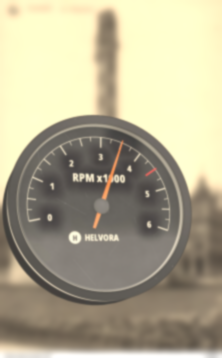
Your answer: 3500 rpm
